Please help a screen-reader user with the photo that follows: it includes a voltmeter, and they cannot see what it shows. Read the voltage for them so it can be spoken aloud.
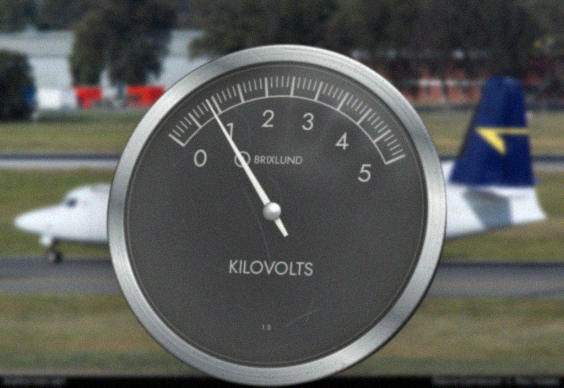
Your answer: 0.9 kV
